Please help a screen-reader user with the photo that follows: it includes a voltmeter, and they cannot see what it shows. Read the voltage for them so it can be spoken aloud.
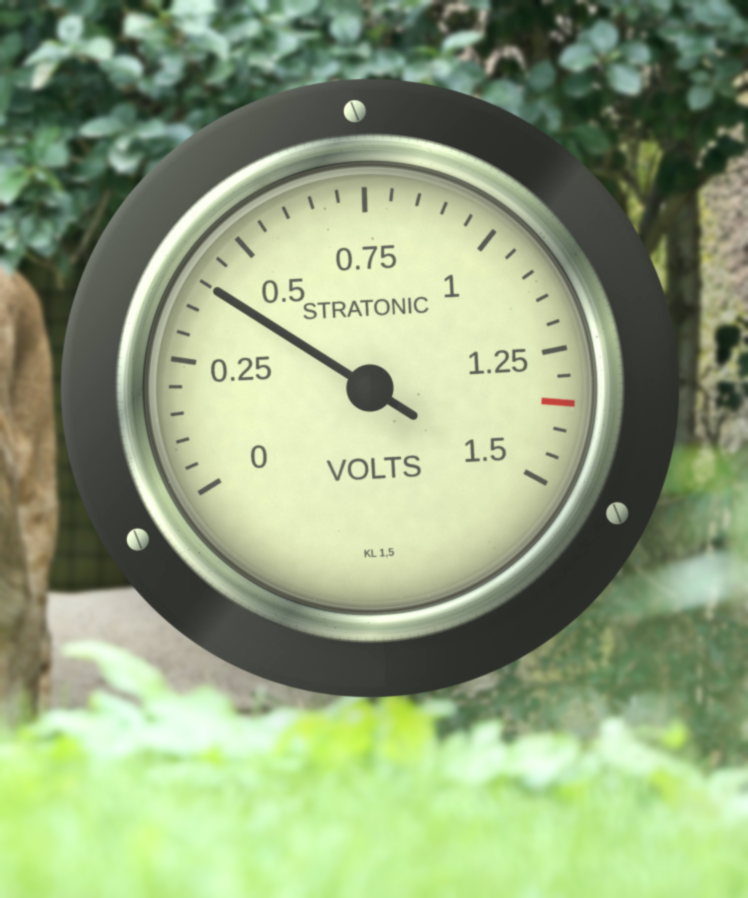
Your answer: 0.4 V
